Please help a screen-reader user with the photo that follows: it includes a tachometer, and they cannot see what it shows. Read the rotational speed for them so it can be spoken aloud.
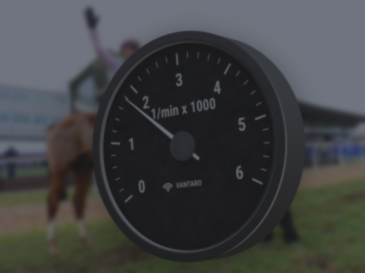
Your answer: 1800 rpm
